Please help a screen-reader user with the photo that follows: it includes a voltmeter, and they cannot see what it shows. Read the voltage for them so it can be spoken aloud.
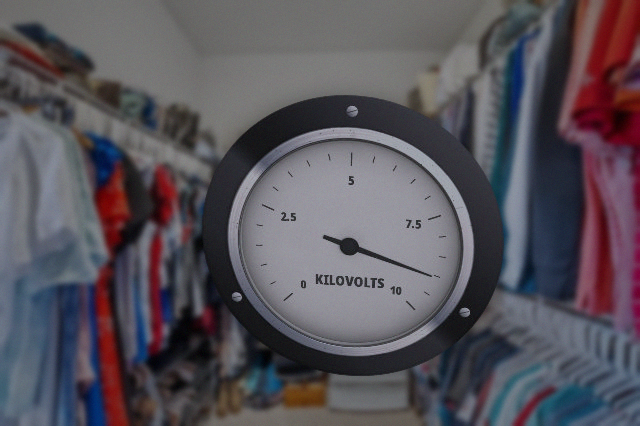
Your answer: 9 kV
